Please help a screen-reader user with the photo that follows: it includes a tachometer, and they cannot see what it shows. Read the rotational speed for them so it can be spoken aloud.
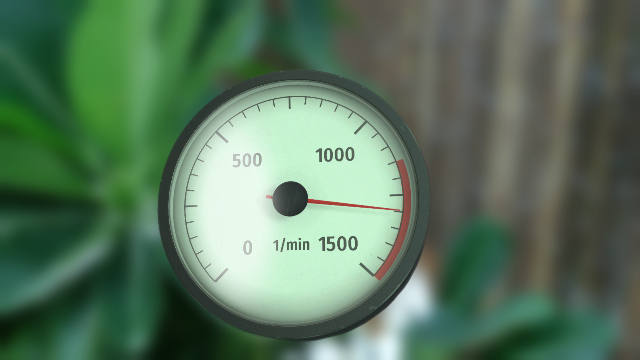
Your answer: 1300 rpm
